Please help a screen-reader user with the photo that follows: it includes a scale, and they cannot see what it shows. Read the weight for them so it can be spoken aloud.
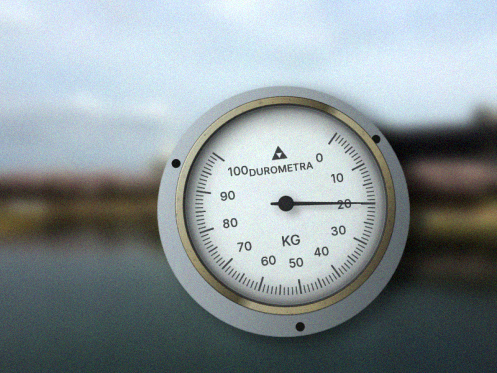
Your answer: 20 kg
